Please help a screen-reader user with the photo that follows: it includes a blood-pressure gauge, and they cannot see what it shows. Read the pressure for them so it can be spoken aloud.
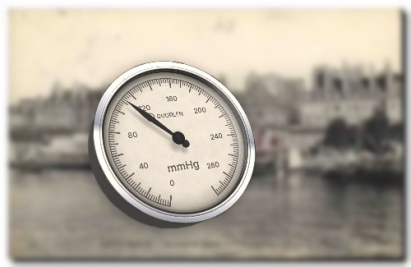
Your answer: 110 mmHg
